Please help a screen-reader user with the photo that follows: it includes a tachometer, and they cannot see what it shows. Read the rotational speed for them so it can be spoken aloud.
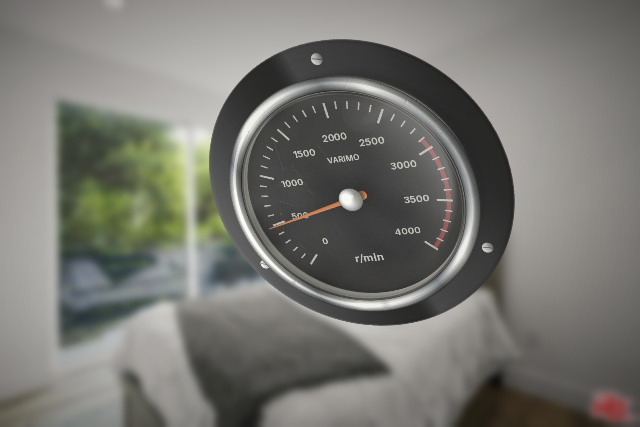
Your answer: 500 rpm
